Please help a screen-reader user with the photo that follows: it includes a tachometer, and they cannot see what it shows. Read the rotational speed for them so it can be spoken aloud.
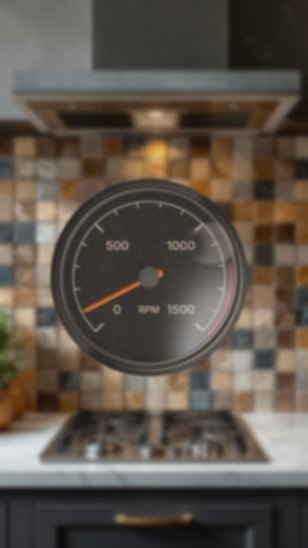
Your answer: 100 rpm
